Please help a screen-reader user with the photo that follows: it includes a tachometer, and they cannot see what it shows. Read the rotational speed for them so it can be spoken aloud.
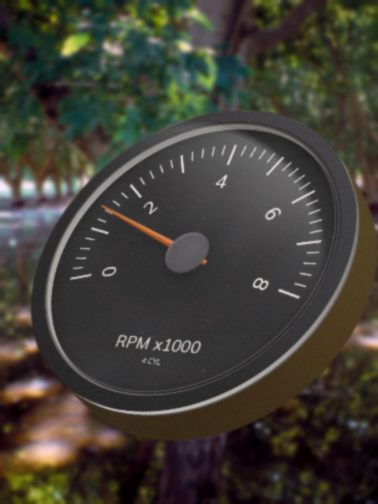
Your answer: 1400 rpm
